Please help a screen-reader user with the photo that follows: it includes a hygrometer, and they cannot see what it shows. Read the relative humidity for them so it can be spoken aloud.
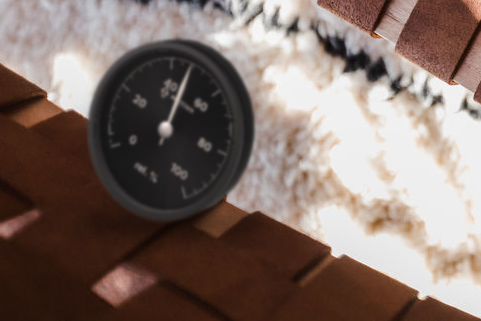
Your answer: 48 %
